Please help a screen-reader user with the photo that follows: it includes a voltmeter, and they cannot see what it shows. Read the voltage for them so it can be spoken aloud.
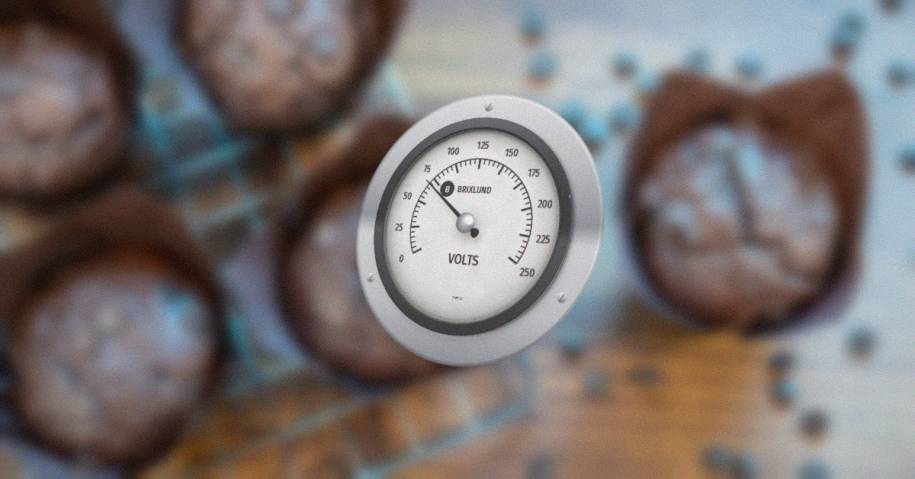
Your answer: 70 V
